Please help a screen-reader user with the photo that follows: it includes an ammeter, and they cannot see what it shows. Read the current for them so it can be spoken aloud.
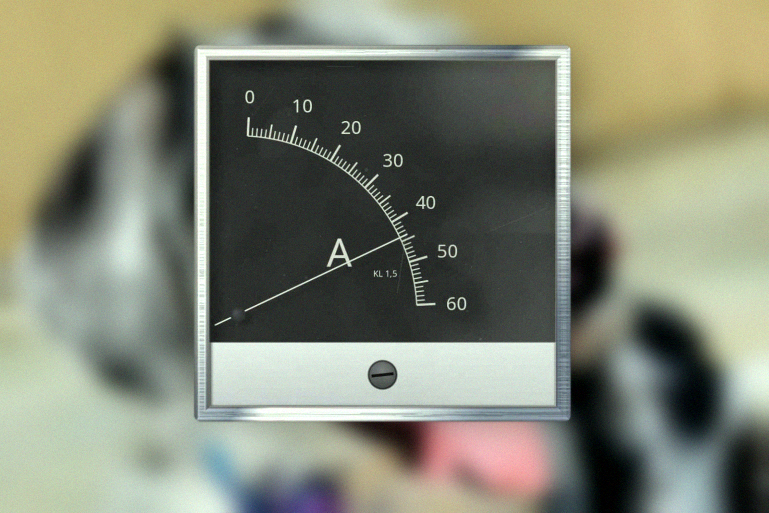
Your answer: 44 A
